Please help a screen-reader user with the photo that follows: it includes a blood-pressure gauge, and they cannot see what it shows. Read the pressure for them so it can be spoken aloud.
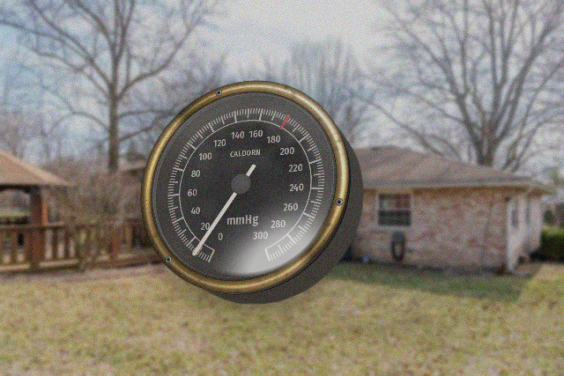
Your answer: 10 mmHg
